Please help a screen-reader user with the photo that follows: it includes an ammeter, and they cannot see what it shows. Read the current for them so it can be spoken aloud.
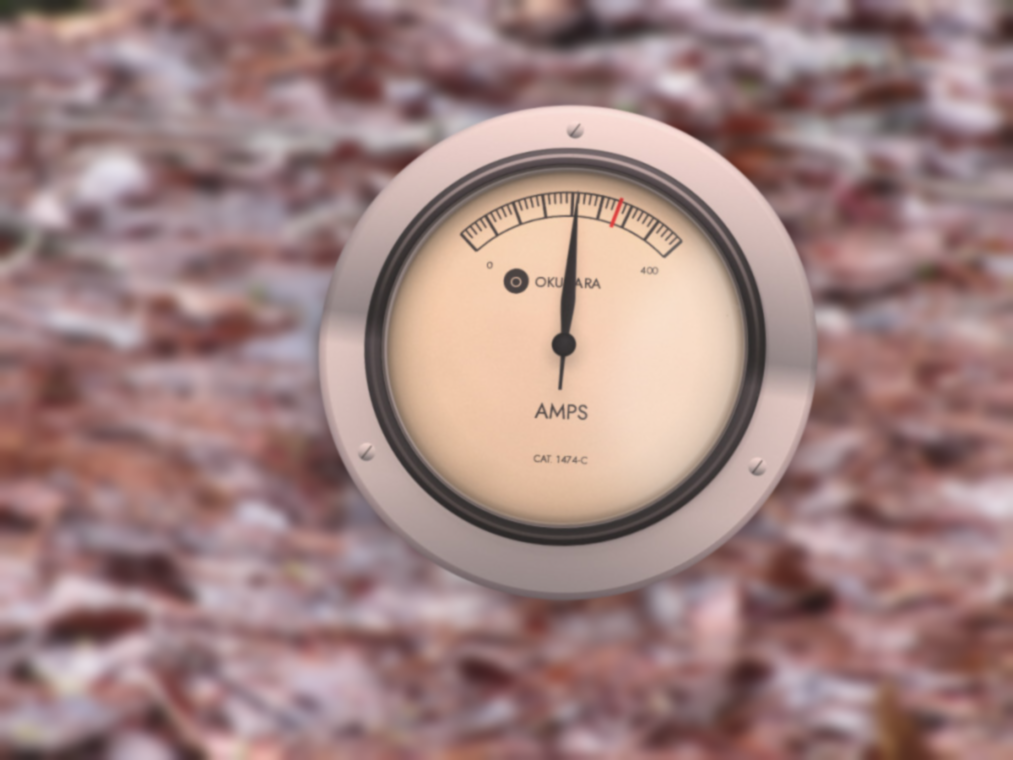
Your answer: 210 A
